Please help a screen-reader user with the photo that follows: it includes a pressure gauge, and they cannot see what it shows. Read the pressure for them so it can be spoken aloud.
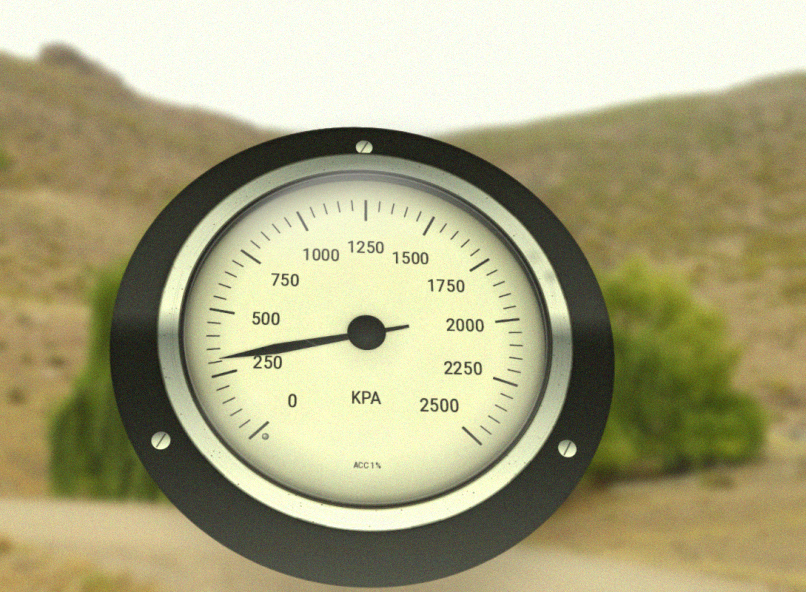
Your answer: 300 kPa
